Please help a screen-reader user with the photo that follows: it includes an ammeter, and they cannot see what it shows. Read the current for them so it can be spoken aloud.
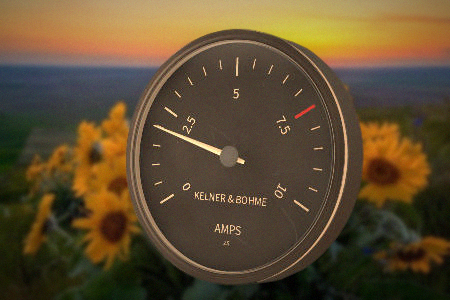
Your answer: 2 A
